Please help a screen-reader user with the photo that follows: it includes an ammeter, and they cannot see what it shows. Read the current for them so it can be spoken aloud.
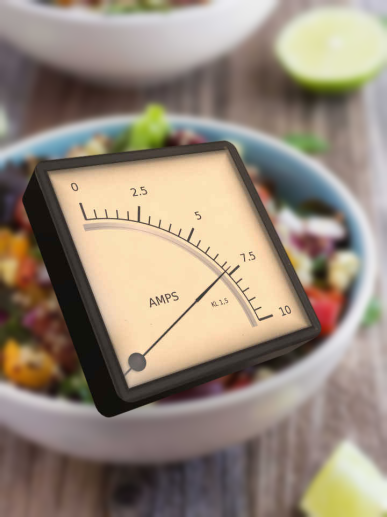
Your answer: 7.25 A
